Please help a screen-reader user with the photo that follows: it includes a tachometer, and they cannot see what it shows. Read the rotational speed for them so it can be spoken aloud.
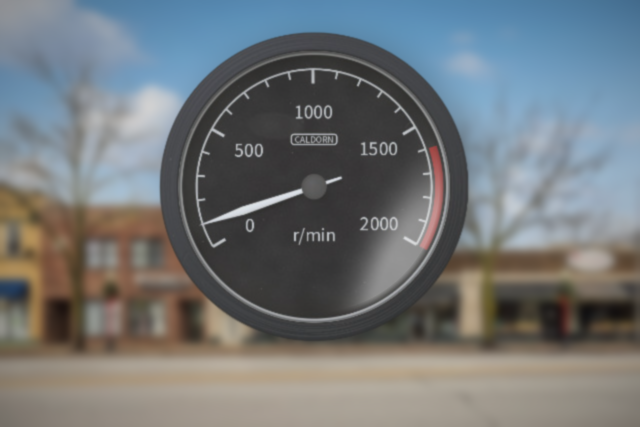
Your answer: 100 rpm
